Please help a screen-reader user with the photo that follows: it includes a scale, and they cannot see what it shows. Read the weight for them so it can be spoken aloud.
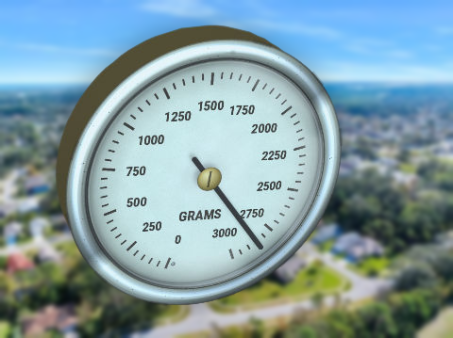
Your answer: 2850 g
